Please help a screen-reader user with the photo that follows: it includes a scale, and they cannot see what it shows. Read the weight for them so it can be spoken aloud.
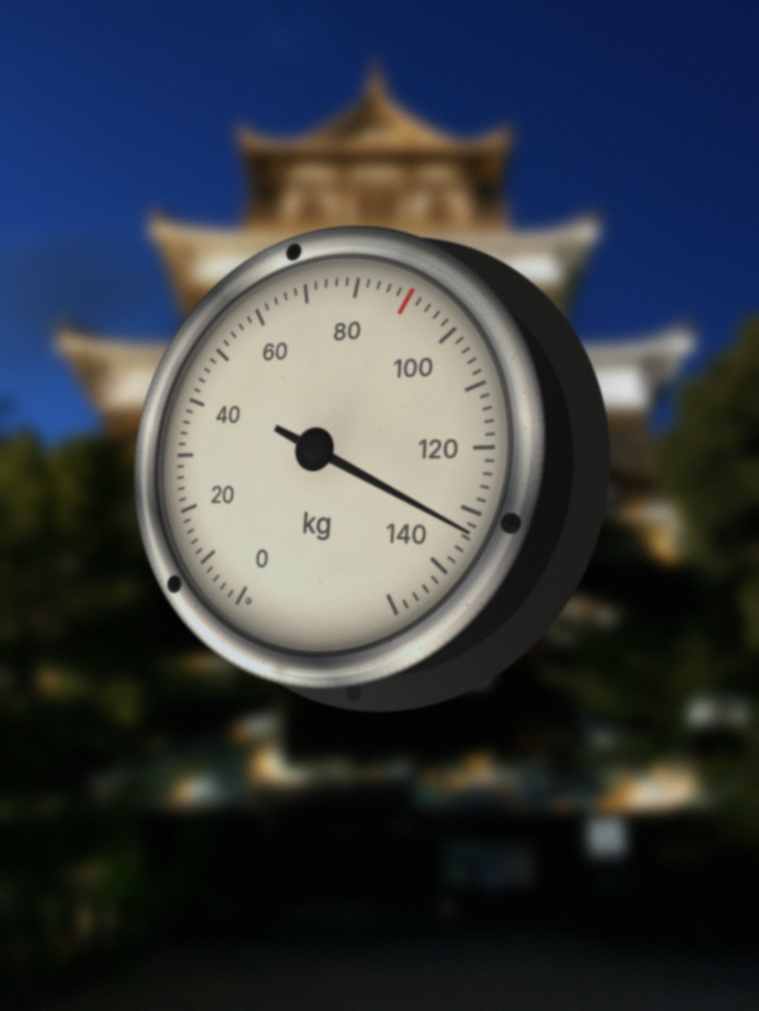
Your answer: 133 kg
